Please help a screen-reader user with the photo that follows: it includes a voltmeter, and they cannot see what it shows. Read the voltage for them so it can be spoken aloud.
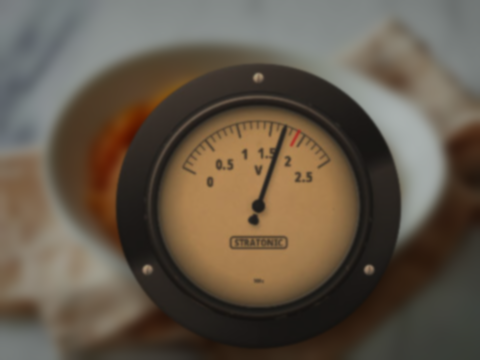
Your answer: 1.7 V
